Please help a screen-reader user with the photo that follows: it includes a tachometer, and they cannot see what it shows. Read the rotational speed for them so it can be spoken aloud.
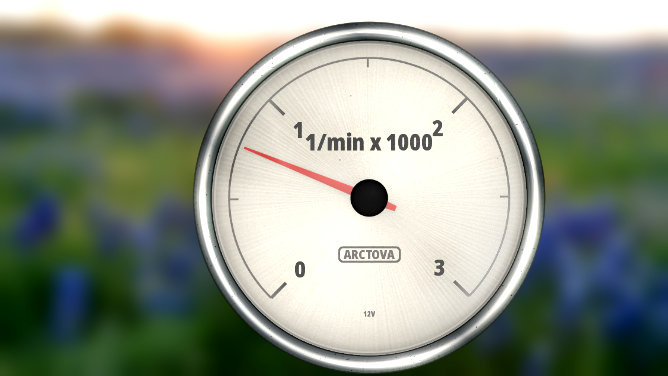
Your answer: 750 rpm
